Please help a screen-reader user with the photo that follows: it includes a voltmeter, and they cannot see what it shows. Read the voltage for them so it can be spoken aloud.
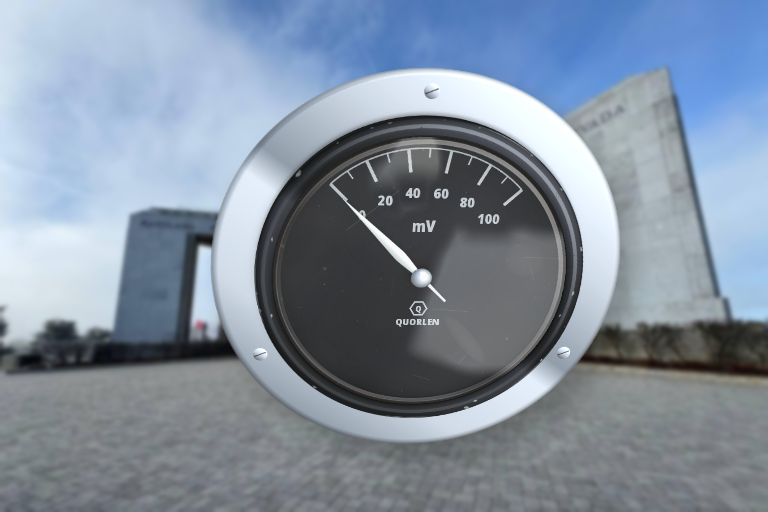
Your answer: 0 mV
